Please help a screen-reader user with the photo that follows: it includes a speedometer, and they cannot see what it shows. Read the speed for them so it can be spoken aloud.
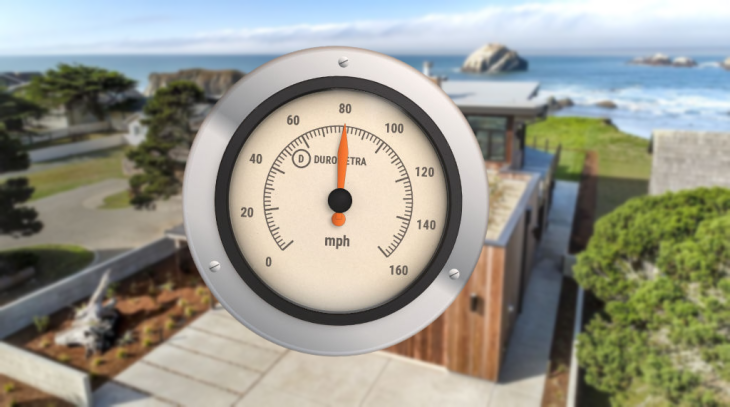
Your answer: 80 mph
